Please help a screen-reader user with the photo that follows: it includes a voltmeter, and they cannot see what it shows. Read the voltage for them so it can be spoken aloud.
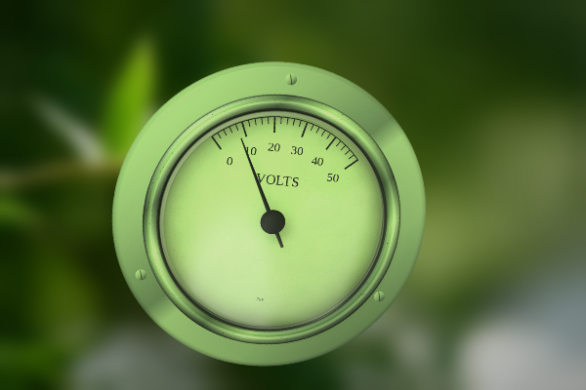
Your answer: 8 V
